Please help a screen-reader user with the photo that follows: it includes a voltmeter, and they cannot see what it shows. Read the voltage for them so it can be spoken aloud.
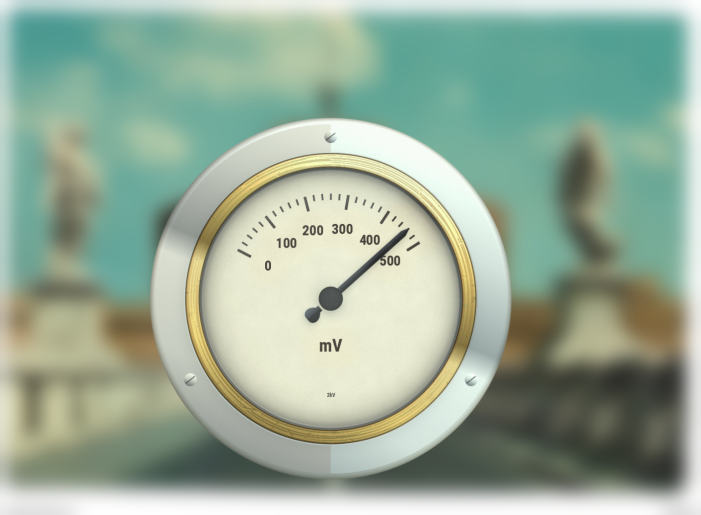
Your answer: 460 mV
